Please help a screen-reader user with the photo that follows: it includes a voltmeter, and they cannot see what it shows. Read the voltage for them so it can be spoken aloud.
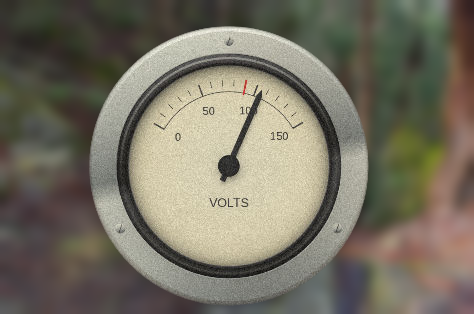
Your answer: 105 V
